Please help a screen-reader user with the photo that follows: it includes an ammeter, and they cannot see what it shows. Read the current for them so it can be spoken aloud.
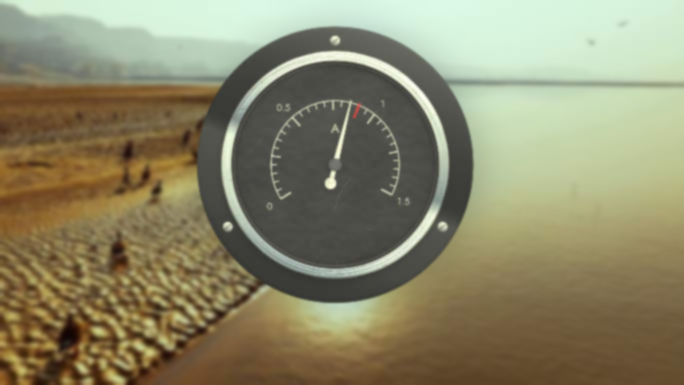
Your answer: 0.85 A
